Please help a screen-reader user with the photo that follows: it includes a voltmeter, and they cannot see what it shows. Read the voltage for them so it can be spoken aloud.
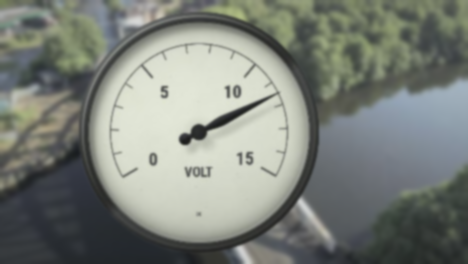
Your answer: 11.5 V
